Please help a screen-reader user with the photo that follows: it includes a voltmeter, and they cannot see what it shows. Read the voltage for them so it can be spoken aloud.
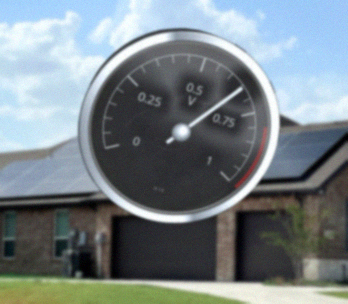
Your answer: 0.65 V
